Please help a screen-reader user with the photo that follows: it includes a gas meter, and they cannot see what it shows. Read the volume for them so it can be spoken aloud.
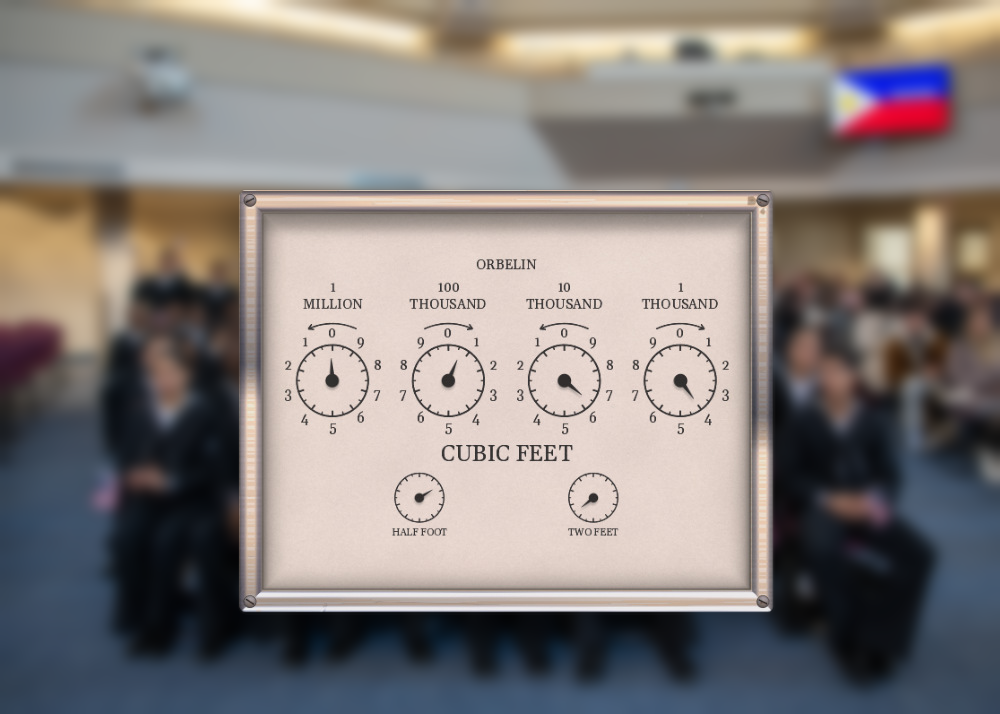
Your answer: 6400 ft³
